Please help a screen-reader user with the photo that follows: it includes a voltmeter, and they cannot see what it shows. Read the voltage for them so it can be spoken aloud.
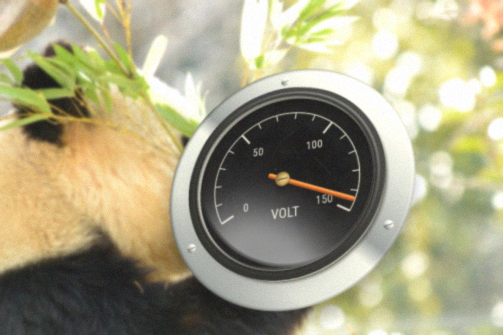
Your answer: 145 V
